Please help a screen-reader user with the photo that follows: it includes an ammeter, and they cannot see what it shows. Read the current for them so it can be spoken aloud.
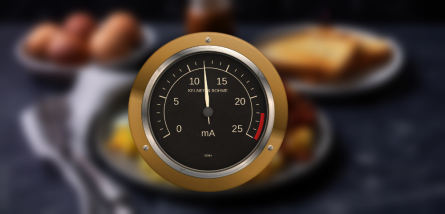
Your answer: 12 mA
